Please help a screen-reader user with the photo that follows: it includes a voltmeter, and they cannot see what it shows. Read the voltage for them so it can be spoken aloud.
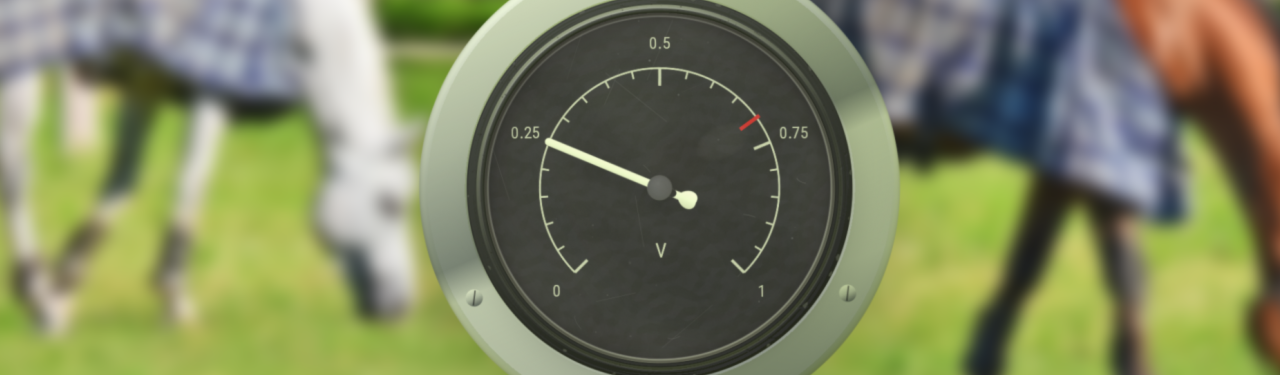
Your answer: 0.25 V
